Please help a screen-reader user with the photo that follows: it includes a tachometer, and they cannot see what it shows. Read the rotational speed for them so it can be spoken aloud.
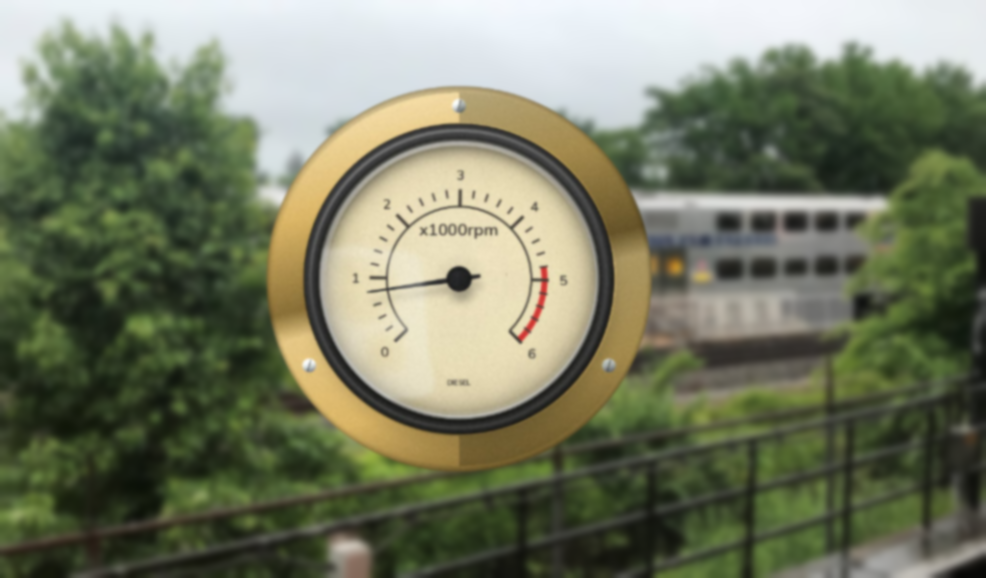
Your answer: 800 rpm
